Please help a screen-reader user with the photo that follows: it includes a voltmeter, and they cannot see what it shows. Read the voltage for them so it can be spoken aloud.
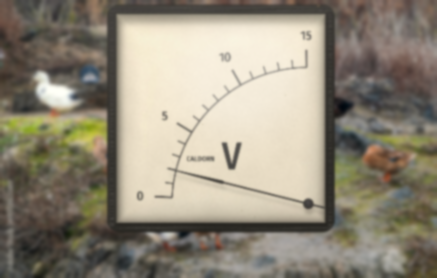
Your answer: 2 V
